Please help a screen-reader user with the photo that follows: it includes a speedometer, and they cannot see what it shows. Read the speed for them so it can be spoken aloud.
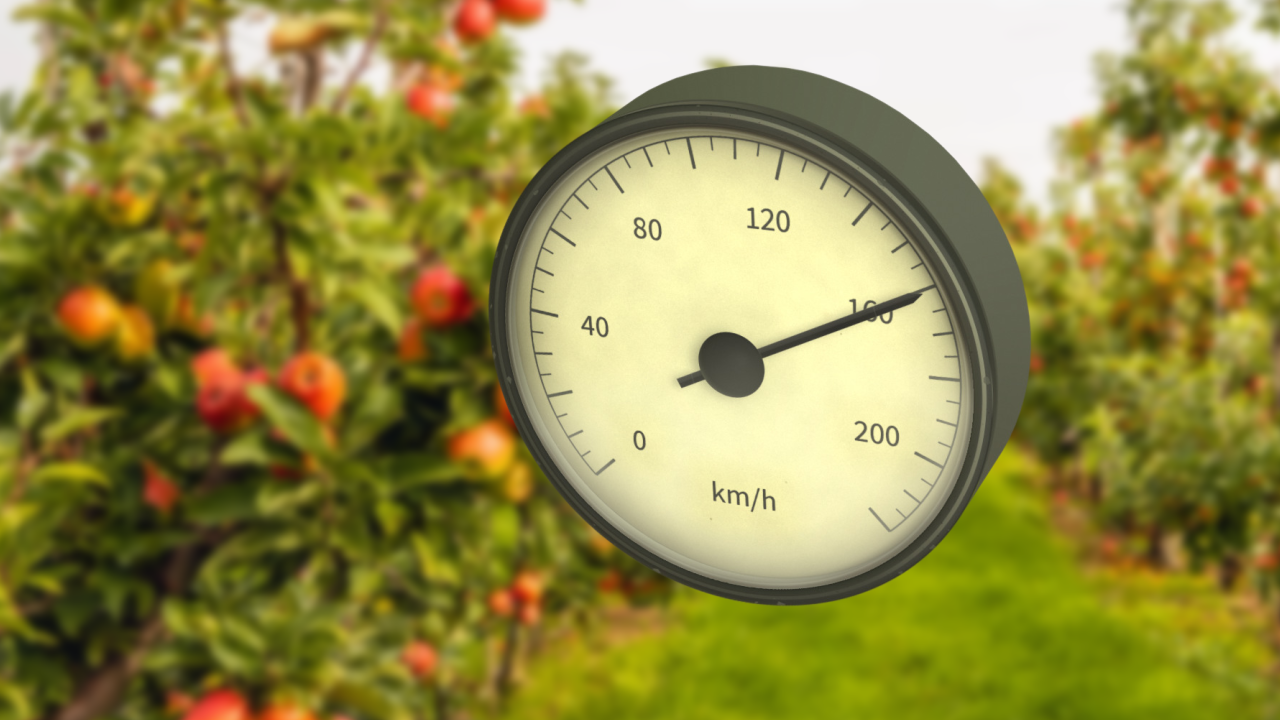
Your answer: 160 km/h
